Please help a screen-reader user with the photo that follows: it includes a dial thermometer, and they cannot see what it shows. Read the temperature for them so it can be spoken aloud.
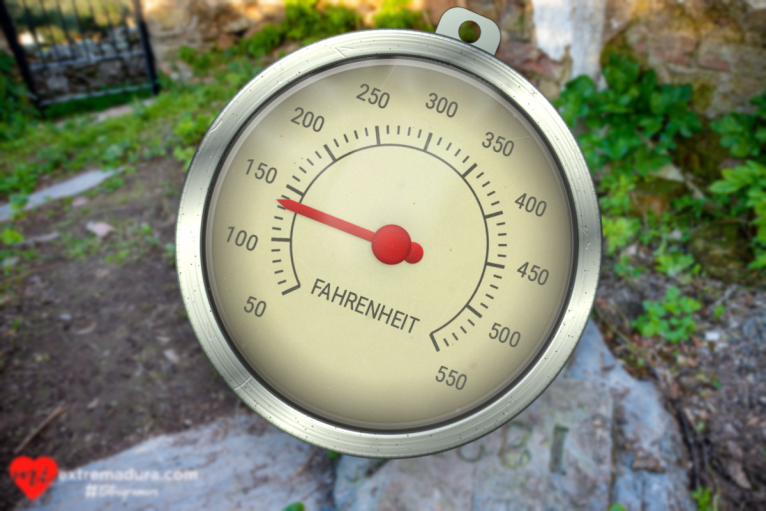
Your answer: 135 °F
